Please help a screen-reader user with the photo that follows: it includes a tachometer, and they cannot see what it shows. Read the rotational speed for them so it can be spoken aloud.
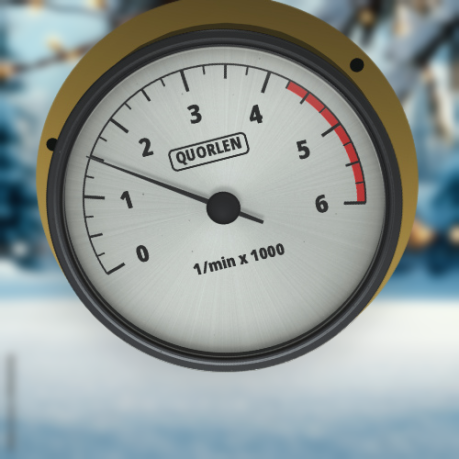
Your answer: 1500 rpm
